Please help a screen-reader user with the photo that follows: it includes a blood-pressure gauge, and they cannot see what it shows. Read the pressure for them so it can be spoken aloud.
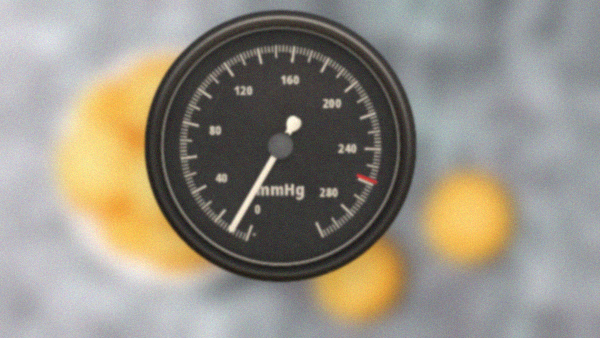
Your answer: 10 mmHg
